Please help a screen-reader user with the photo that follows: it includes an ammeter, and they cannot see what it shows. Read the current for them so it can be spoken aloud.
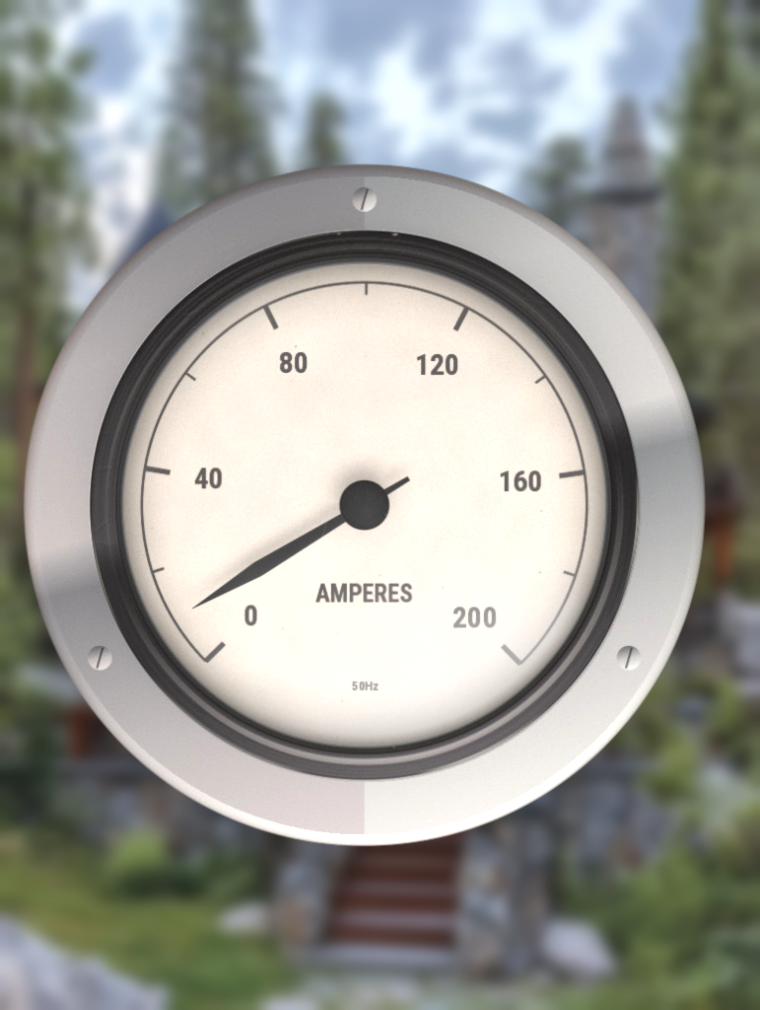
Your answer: 10 A
